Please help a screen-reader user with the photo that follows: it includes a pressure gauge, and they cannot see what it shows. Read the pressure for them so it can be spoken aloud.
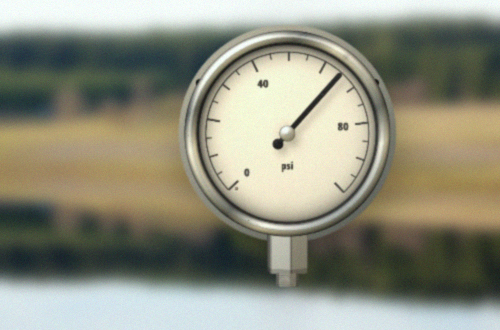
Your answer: 65 psi
